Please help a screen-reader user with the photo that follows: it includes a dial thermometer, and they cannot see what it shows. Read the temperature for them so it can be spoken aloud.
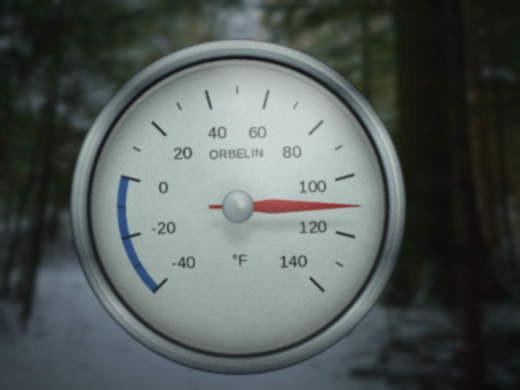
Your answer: 110 °F
